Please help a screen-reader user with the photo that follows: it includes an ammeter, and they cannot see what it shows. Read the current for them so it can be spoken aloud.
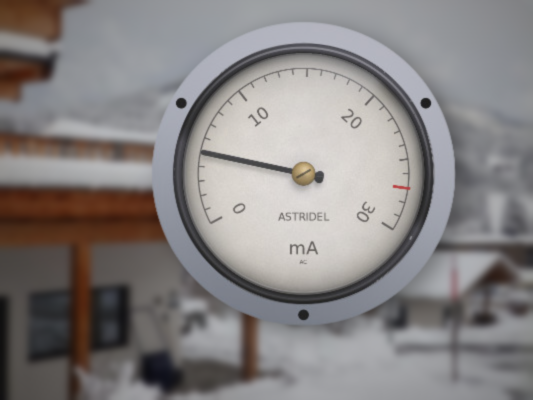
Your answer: 5 mA
